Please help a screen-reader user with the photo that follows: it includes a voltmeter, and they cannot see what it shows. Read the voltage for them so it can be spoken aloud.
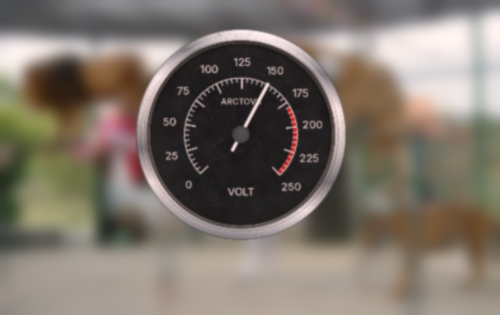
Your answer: 150 V
